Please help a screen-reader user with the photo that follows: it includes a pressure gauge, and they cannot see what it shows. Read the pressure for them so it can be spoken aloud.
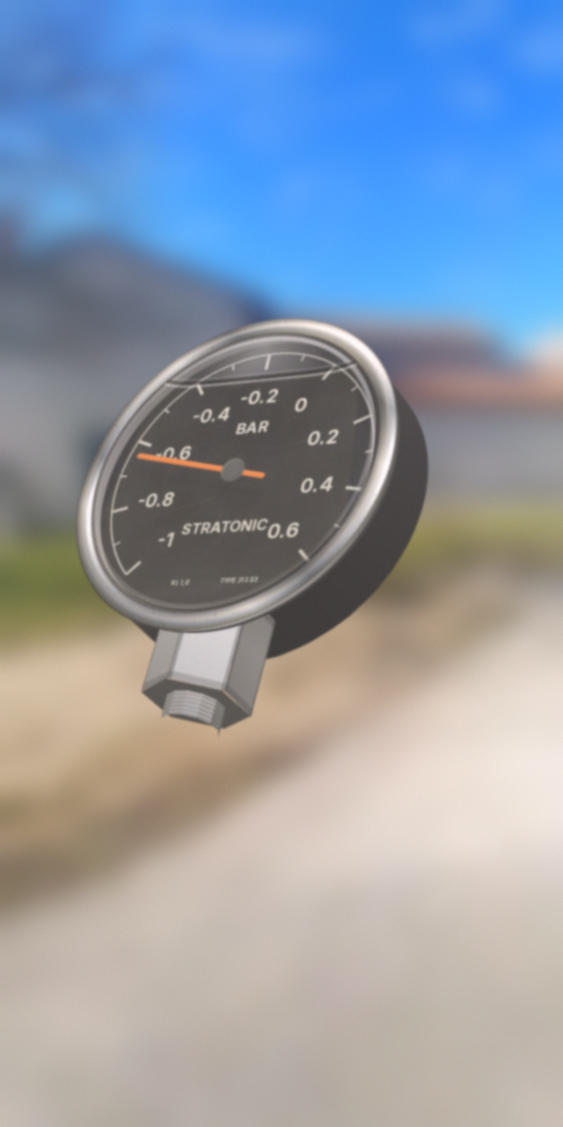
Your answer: -0.65 bar
